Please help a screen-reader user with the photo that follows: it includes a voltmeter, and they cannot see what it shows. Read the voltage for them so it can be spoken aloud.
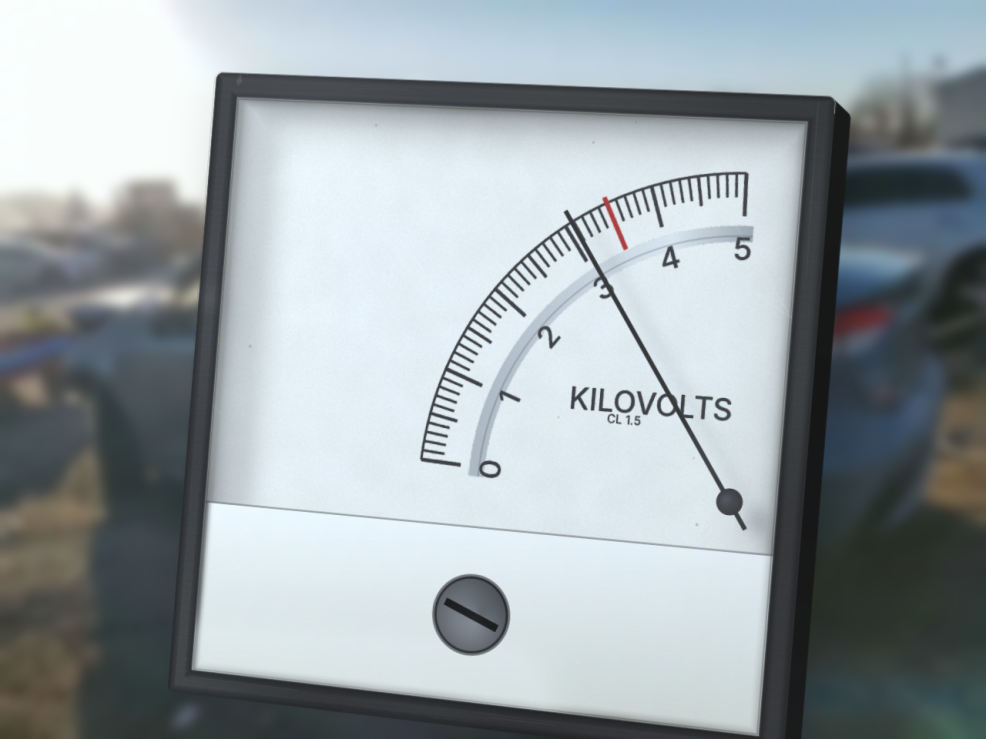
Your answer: 3.1 kV
